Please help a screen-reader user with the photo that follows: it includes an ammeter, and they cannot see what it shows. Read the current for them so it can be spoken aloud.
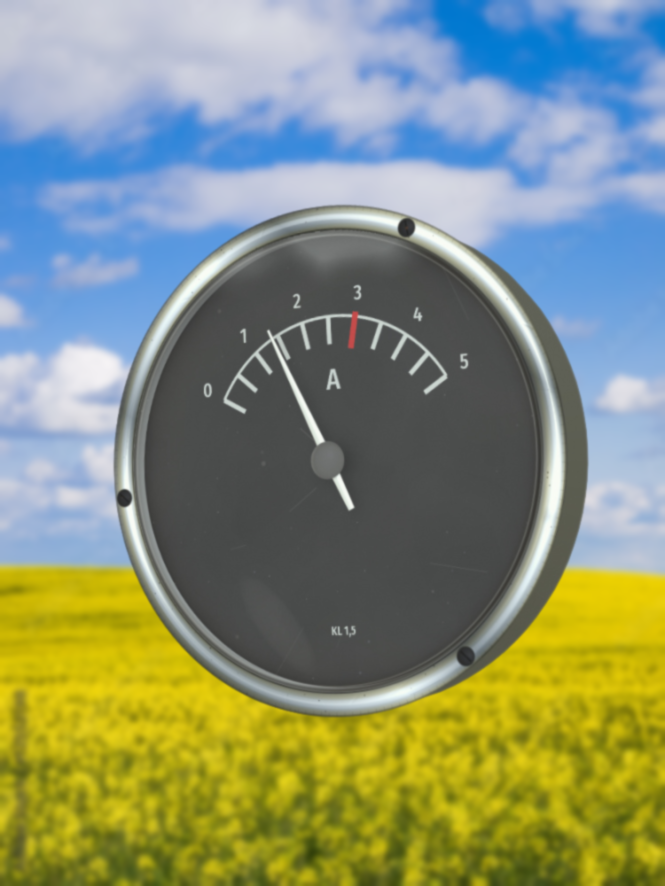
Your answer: 1.5 A
